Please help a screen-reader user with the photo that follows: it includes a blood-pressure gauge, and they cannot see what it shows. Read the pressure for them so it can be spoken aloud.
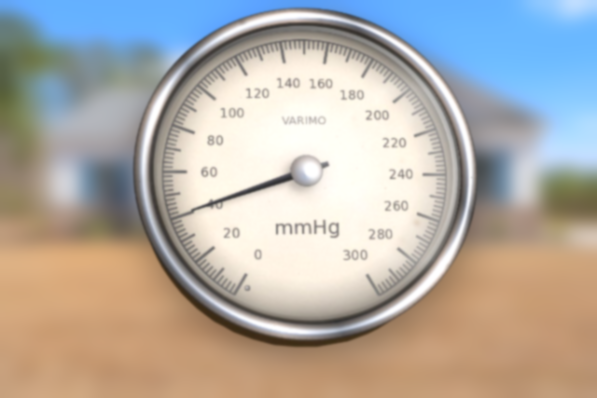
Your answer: 40 mmHg
